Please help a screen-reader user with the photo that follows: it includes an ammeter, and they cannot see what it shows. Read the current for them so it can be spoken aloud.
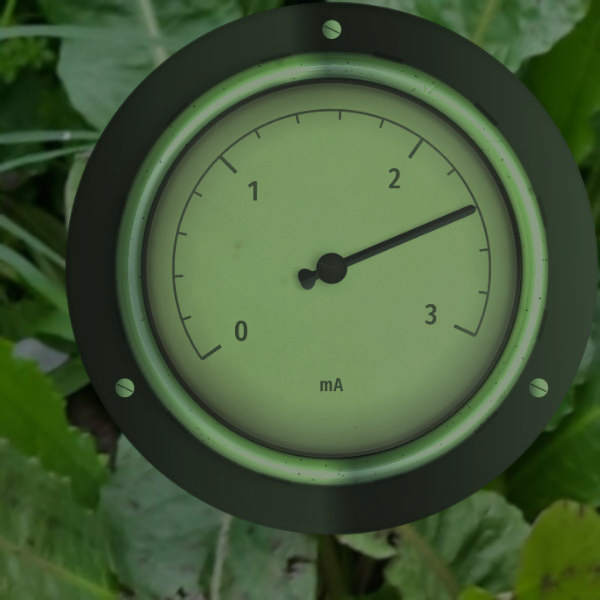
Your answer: 2.4 mA
